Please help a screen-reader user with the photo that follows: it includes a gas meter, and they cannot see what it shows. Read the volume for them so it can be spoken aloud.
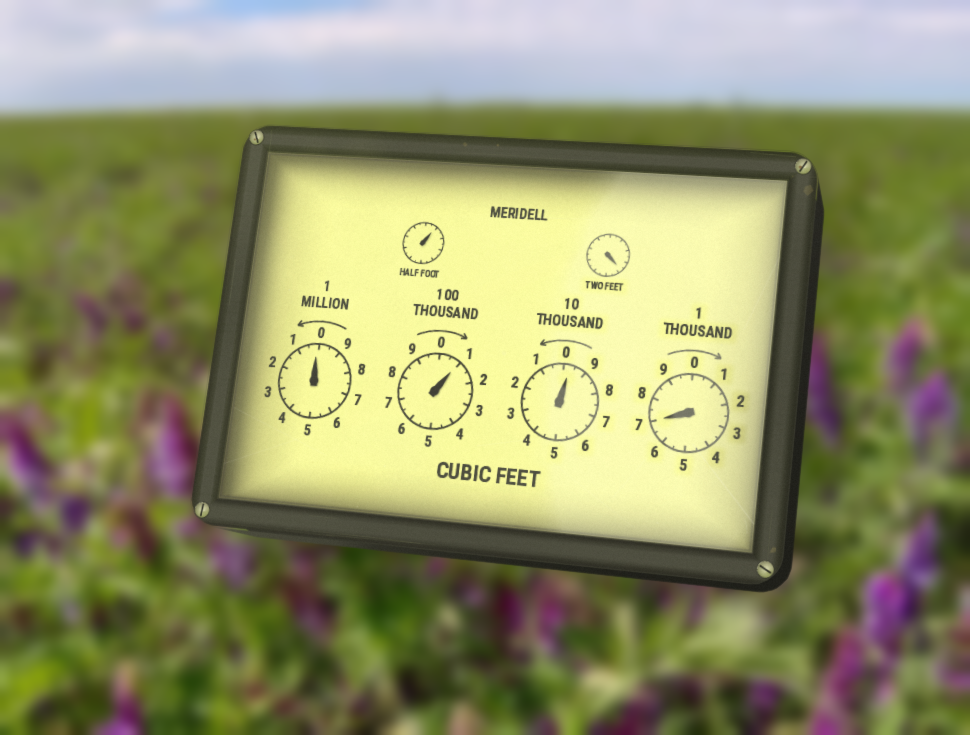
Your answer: 9700 ft³
